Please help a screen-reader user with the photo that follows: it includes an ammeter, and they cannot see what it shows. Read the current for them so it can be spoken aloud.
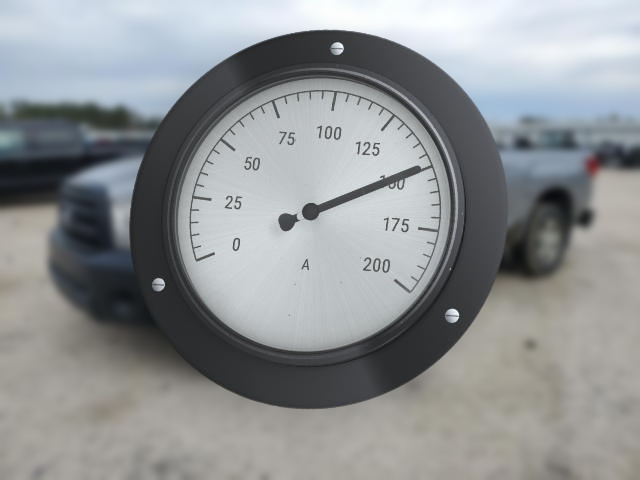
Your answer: 150 A
